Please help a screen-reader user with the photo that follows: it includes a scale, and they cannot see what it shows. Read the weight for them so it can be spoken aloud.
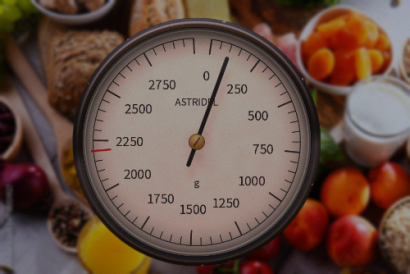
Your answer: 100 g
